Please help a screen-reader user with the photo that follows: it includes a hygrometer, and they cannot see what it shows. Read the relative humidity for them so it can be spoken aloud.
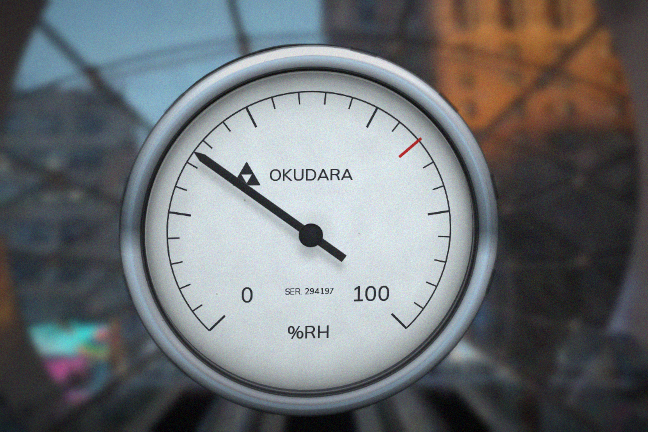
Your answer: 30 %
